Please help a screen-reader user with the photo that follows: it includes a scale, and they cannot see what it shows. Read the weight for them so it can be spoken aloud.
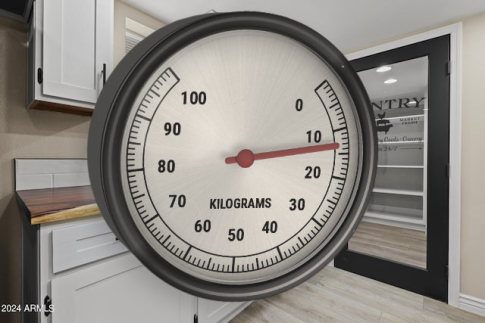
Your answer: 13 kg
